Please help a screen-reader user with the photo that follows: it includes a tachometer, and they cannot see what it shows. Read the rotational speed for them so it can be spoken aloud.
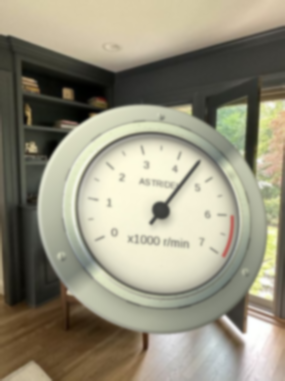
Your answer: 4500 rpm
